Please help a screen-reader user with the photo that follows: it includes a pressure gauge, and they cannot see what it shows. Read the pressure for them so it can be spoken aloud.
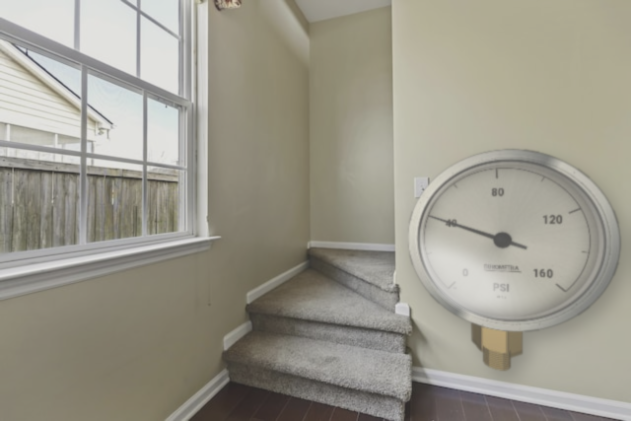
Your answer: 40 psi
